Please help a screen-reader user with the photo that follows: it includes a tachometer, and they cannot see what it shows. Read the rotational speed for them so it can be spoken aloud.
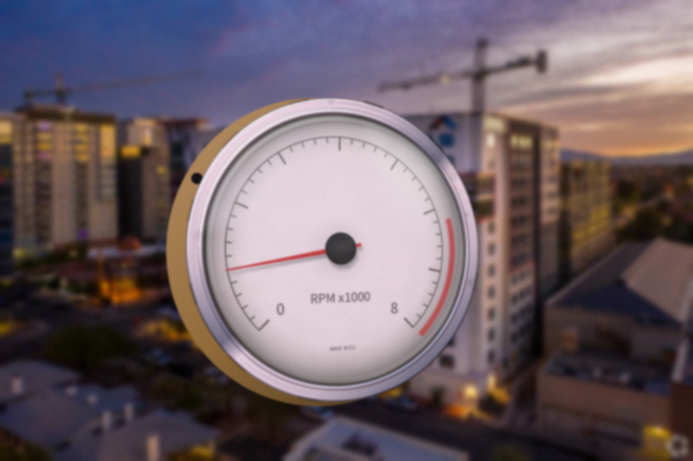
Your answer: 1000 rpm
